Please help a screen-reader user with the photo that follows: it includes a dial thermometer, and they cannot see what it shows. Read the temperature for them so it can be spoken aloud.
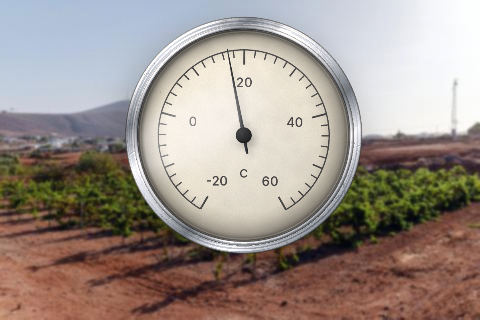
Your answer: 17 °C
